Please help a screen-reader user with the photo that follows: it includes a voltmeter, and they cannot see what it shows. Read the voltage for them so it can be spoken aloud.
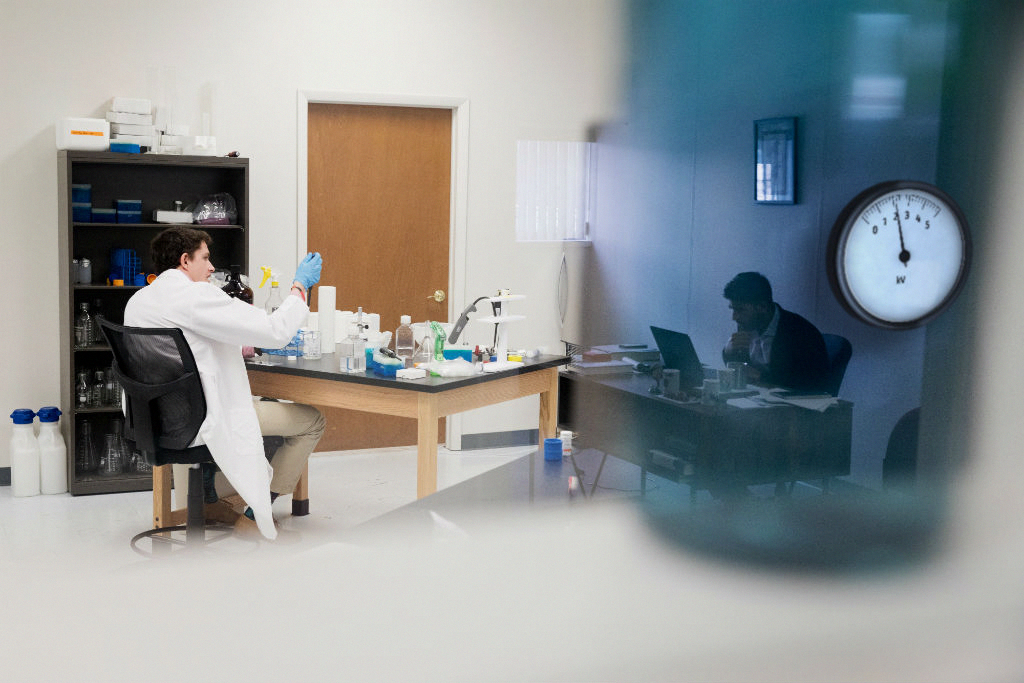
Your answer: 2 kV
